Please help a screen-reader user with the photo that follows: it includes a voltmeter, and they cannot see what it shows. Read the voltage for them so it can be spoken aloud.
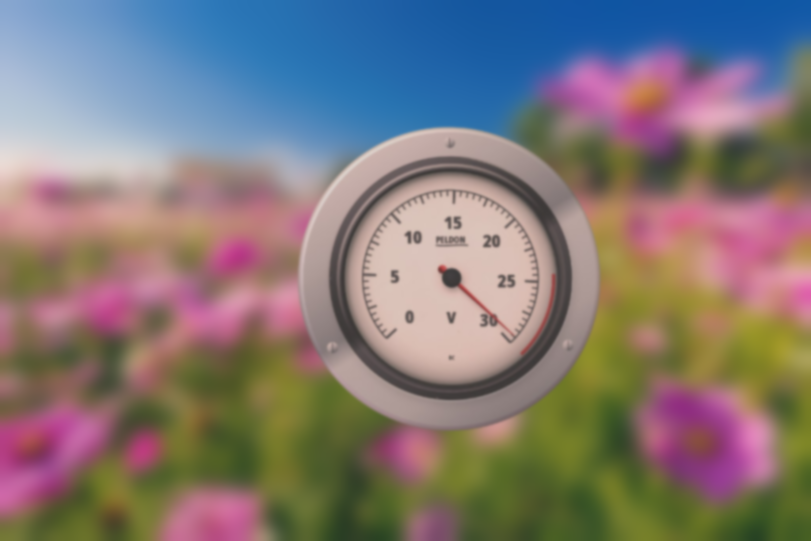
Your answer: 29.5 V
